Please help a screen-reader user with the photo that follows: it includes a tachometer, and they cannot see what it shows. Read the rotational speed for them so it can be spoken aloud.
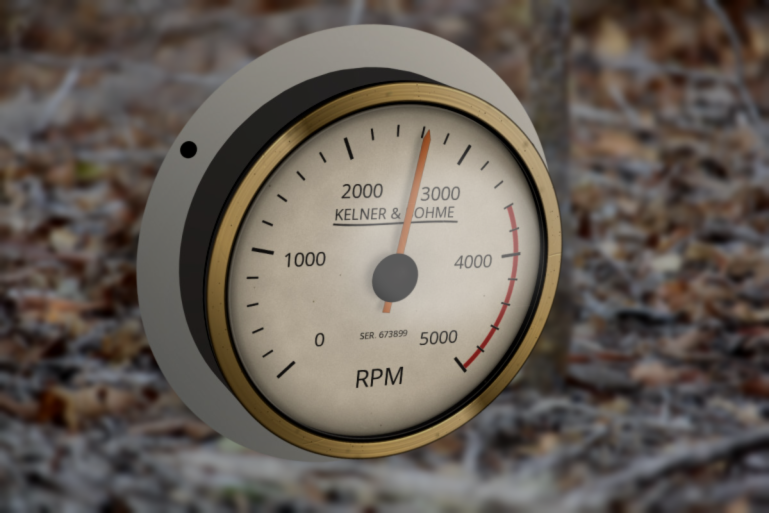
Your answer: 2600 rpm
